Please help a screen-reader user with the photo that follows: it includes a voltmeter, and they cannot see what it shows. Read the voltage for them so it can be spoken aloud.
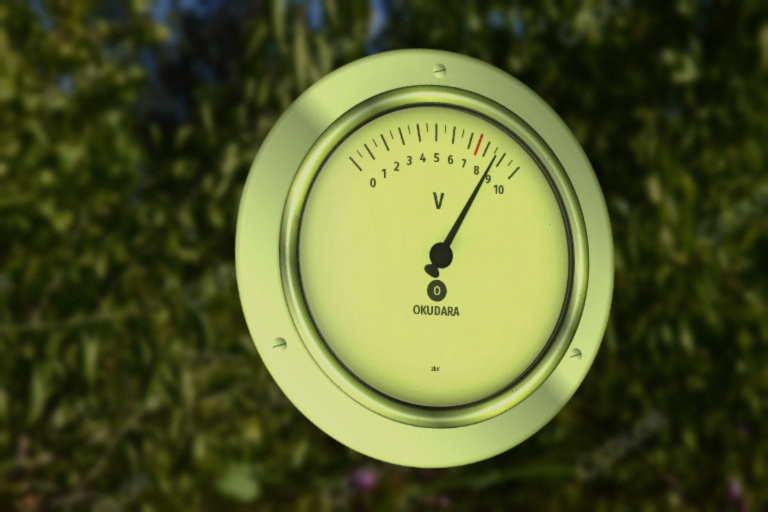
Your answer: 8.5 V
